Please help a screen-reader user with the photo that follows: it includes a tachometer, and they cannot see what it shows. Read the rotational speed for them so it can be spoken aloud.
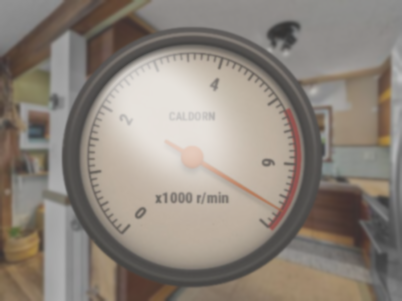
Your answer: 6700 rpm
